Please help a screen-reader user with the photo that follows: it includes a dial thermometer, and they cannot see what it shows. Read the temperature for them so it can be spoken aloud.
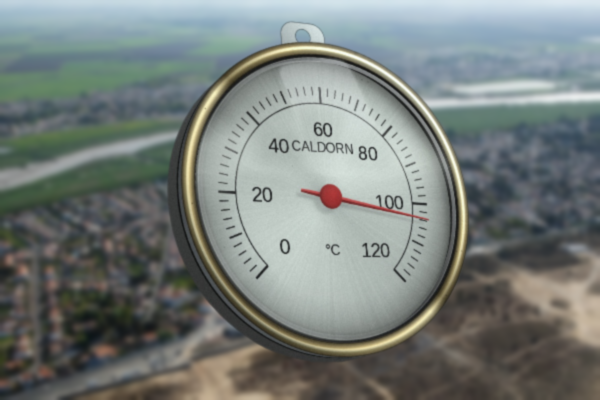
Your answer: 104 °C
